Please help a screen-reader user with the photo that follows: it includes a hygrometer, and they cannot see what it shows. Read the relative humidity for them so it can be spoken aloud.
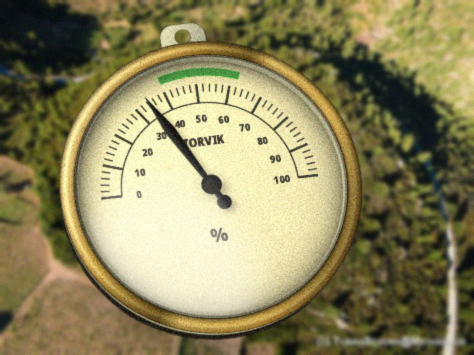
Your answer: 34 %
